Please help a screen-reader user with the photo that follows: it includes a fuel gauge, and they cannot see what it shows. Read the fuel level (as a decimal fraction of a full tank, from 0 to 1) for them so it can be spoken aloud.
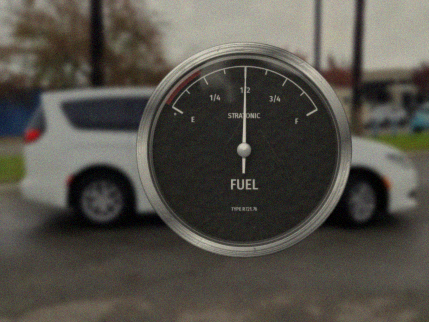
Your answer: 0.5
